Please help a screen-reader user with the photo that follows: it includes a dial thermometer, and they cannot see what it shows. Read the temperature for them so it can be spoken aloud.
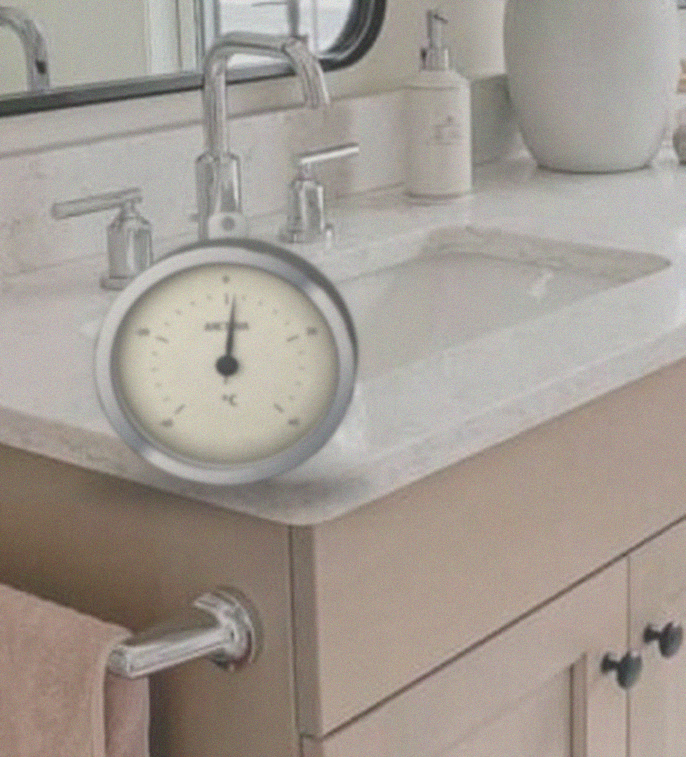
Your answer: 2 °C
